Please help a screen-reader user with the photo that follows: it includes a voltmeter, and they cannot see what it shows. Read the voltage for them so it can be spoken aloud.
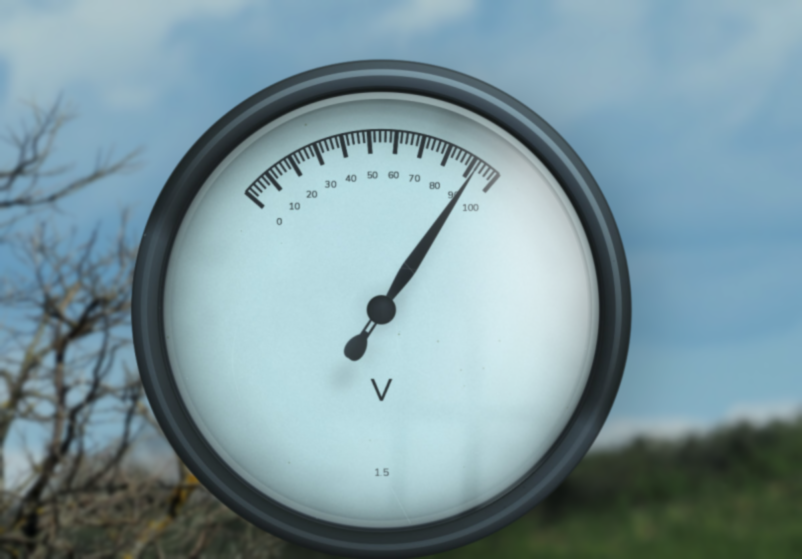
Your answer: 92 V
